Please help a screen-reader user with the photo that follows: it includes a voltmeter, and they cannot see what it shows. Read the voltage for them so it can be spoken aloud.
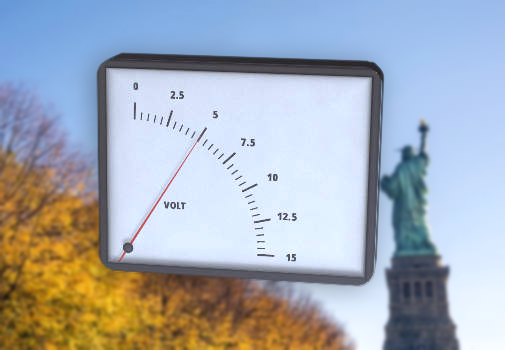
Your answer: 5 V
